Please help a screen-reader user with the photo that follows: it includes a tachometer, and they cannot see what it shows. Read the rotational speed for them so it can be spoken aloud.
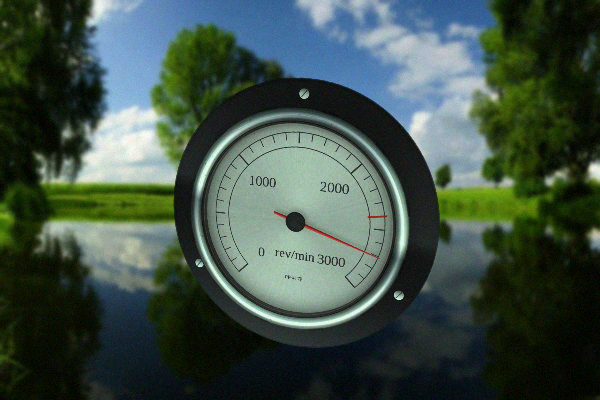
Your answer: 2700 rpm
